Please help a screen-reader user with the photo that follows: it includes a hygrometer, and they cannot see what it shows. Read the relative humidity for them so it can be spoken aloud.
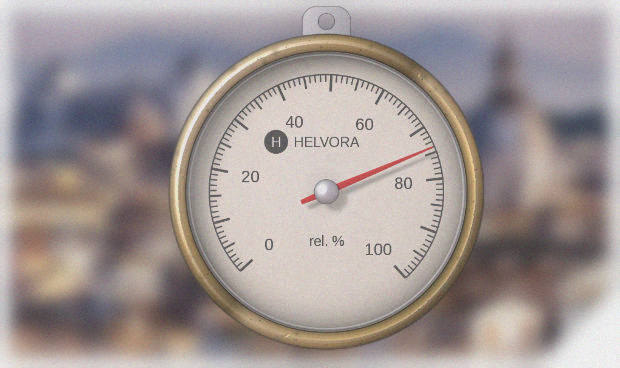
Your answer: 74 %
